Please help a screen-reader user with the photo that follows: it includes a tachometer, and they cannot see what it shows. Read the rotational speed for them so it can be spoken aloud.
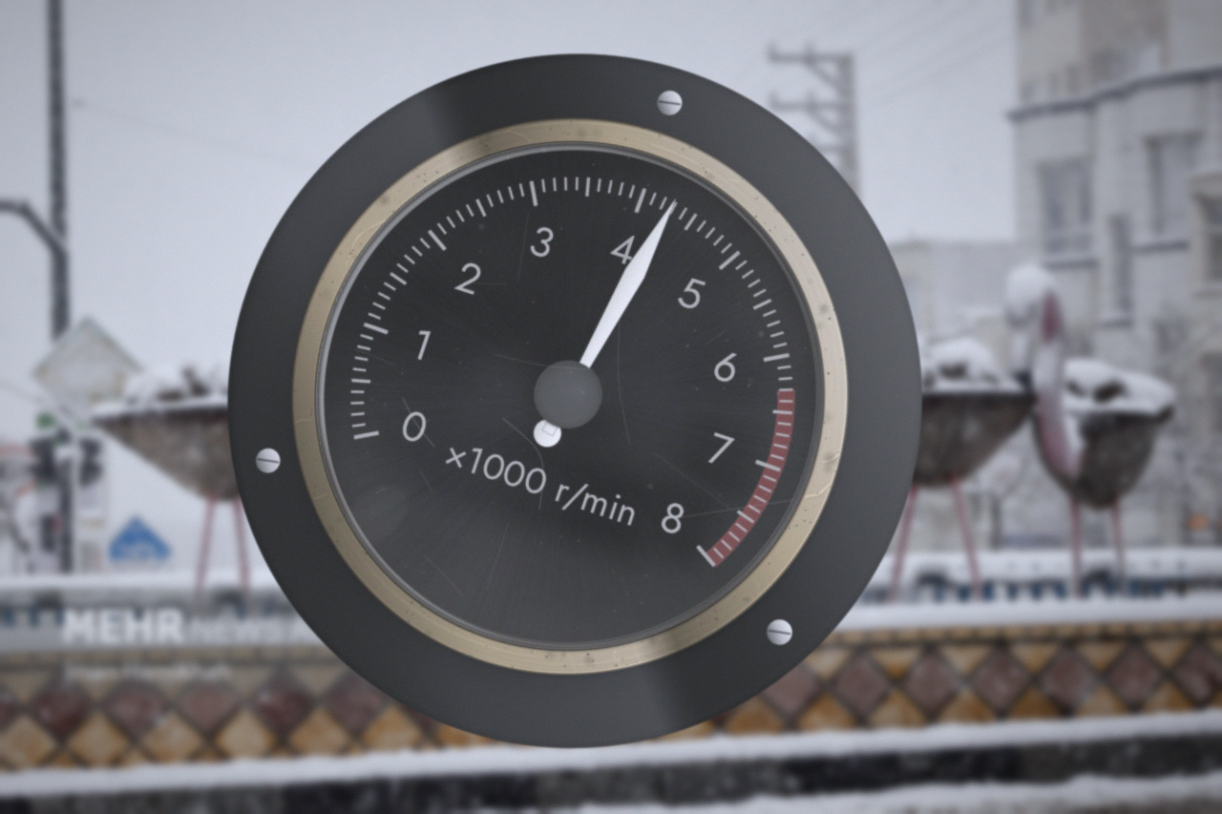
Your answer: 4300 rpm
